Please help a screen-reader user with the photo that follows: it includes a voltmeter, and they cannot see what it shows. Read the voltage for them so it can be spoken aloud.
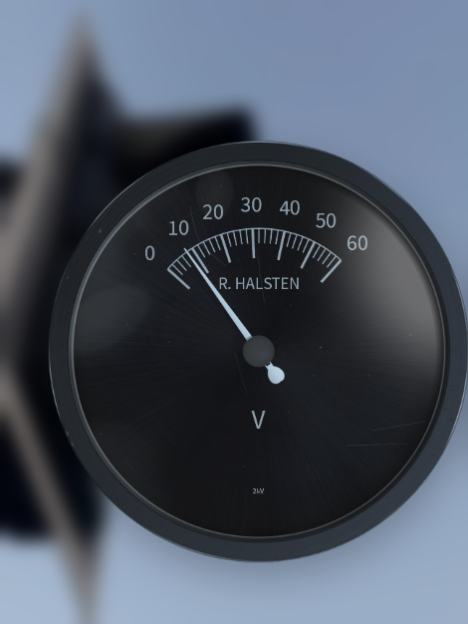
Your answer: 8 V
